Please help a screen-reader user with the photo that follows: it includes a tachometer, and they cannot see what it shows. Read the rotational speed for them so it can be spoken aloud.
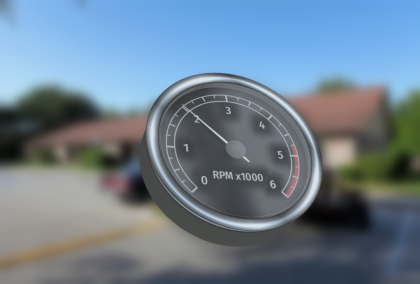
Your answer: 2000 rpm
